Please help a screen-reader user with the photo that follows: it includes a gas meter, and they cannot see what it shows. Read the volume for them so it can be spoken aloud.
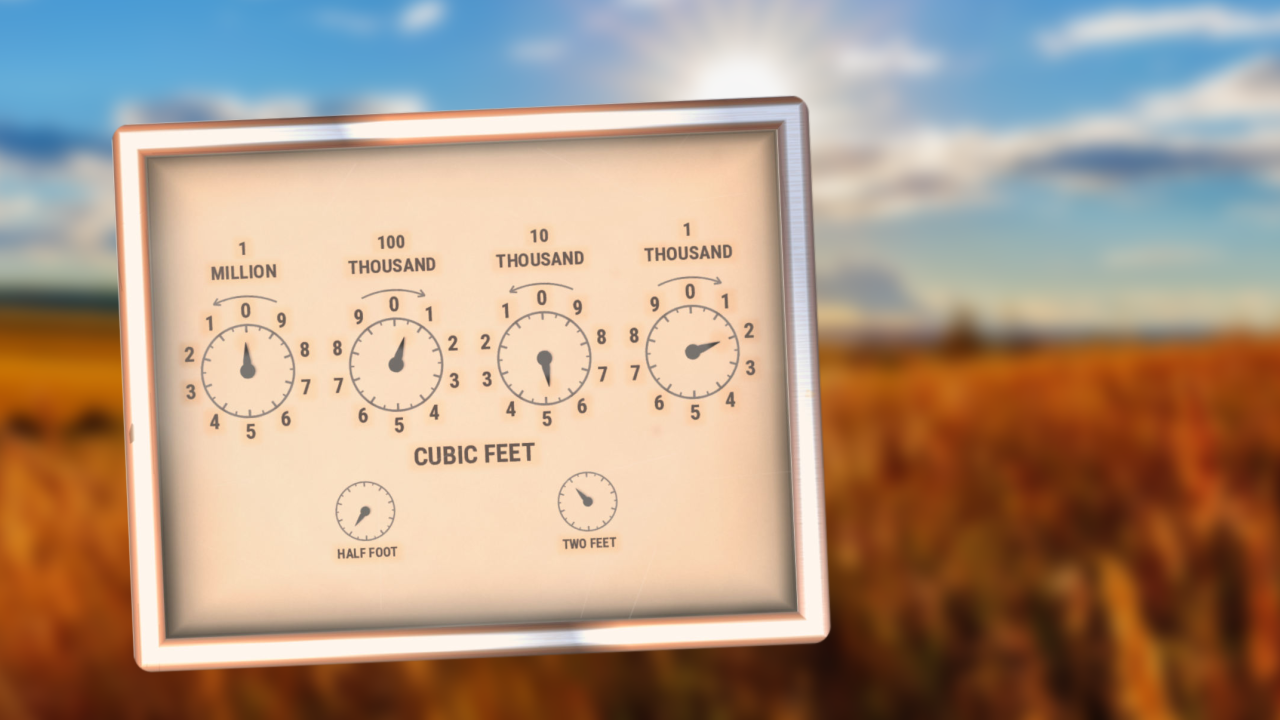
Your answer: 5200 ft³
